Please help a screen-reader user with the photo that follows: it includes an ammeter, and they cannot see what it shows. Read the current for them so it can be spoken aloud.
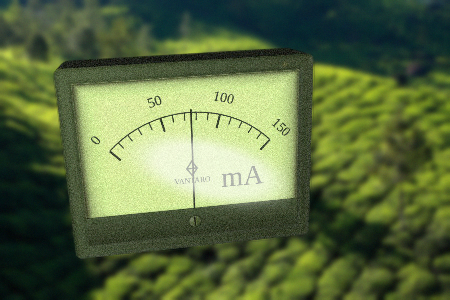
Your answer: 75 mA
